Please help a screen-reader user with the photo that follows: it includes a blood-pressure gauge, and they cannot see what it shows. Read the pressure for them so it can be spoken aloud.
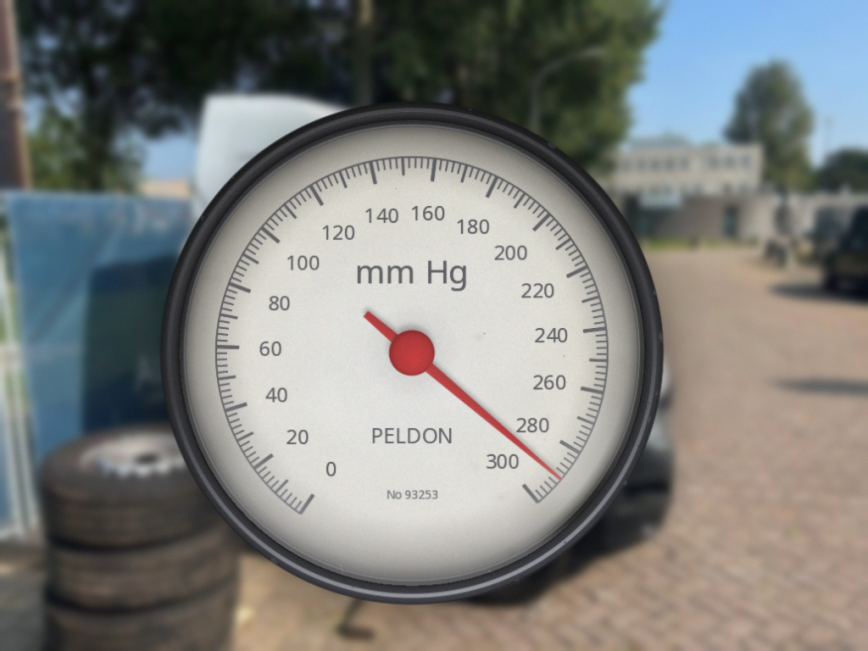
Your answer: 290 mmHg
